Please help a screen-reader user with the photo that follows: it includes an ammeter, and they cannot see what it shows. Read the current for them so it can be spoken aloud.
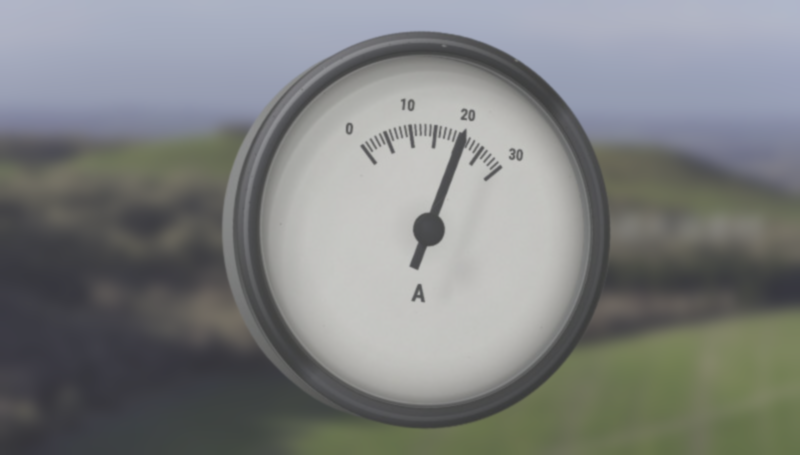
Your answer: 20 A
